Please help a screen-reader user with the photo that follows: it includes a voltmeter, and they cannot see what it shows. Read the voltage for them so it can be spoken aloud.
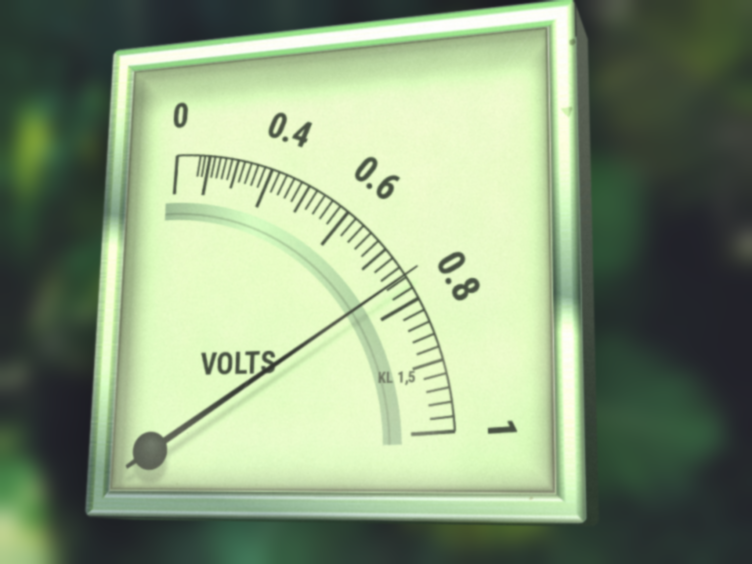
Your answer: 0.76 V
